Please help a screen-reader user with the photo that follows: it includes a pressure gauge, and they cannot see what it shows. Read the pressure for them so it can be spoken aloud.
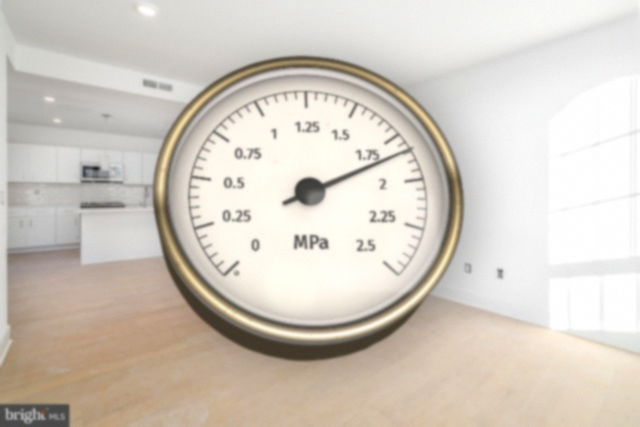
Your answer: 1.85 MPa
